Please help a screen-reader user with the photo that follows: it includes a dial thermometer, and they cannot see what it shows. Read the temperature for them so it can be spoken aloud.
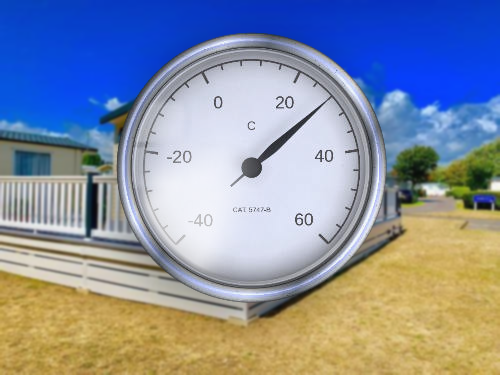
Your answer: 28 °C
